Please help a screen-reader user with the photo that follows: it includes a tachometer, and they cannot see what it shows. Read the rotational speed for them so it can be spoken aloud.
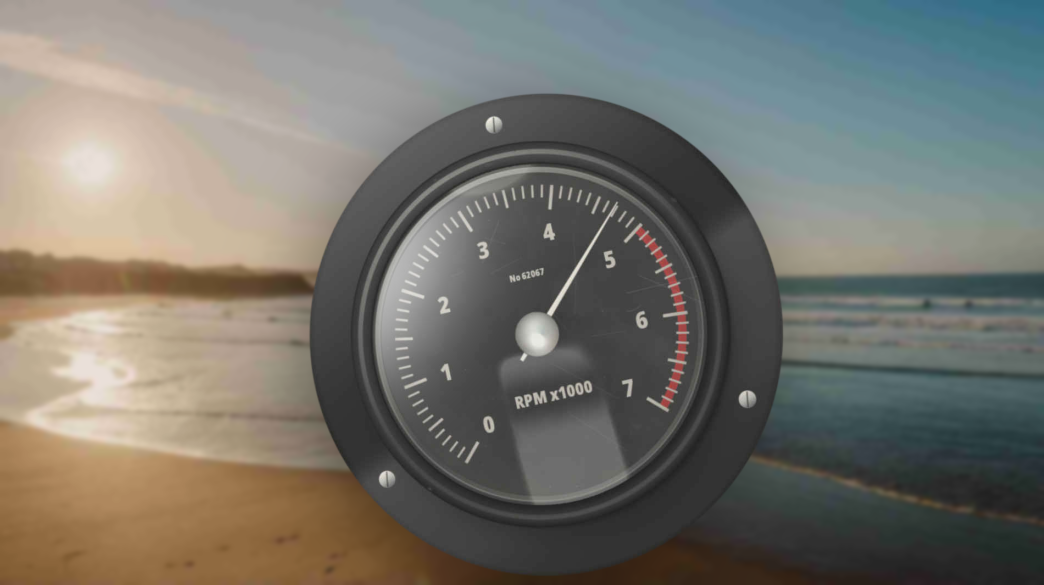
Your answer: 4700 rpm
